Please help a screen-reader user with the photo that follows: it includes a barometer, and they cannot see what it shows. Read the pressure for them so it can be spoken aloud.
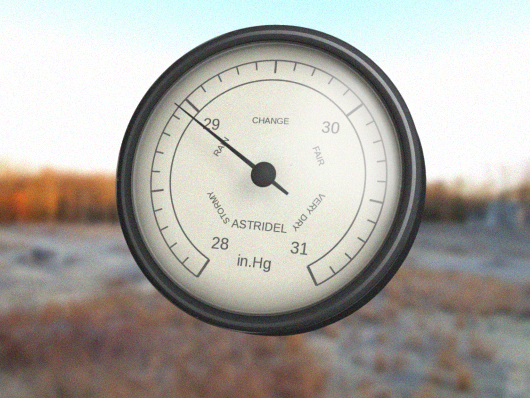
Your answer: 28.95 inHg
